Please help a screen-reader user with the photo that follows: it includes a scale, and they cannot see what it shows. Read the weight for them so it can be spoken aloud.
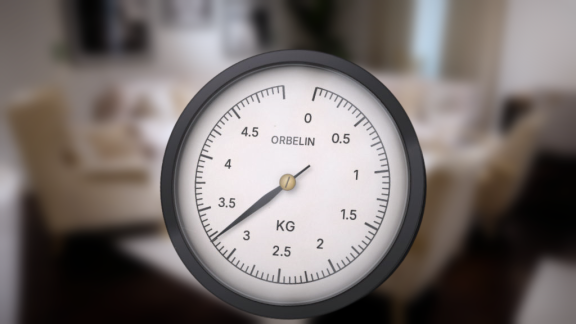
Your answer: 3.2 kg
